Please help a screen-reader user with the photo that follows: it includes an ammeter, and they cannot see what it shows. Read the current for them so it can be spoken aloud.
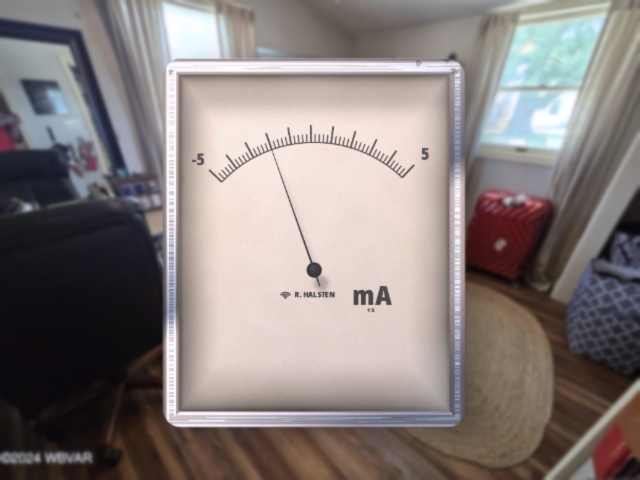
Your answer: -2 mA
